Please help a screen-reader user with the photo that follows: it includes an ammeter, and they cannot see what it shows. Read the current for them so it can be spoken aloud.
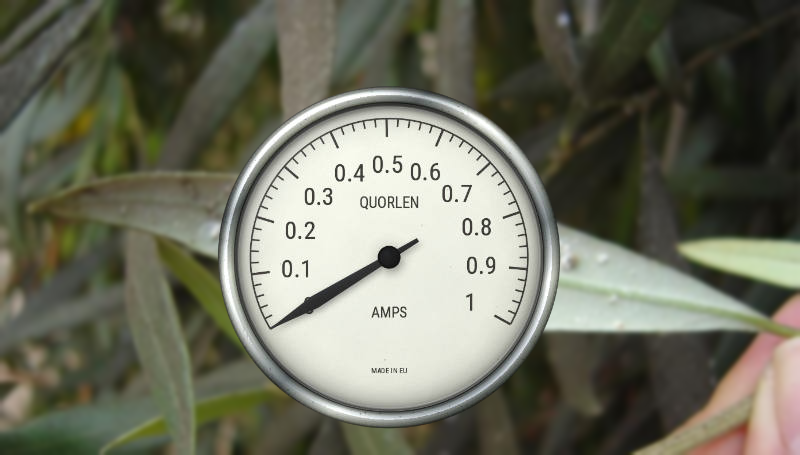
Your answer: 0 A
